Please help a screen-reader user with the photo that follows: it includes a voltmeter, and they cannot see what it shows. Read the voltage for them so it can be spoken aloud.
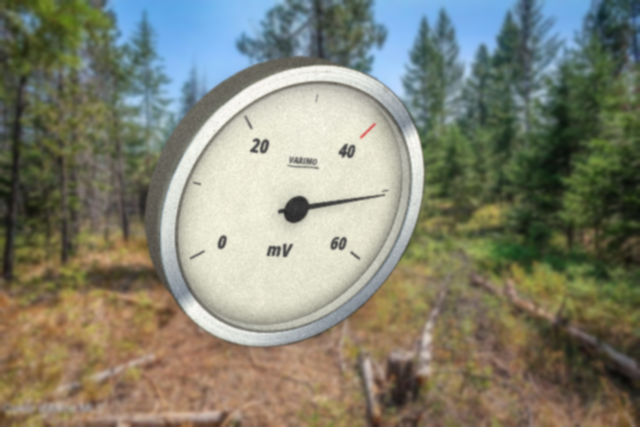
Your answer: 50 mV
